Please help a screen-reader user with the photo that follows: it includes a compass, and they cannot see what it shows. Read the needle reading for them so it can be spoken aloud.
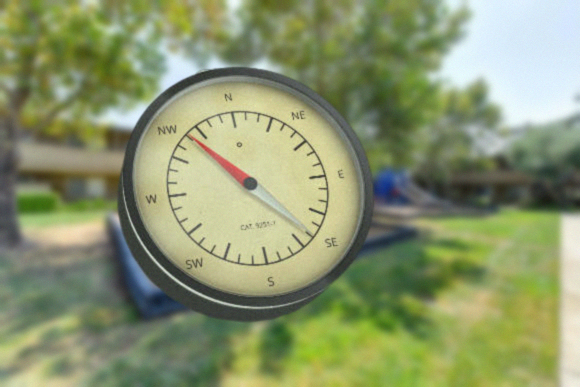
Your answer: 320 °
